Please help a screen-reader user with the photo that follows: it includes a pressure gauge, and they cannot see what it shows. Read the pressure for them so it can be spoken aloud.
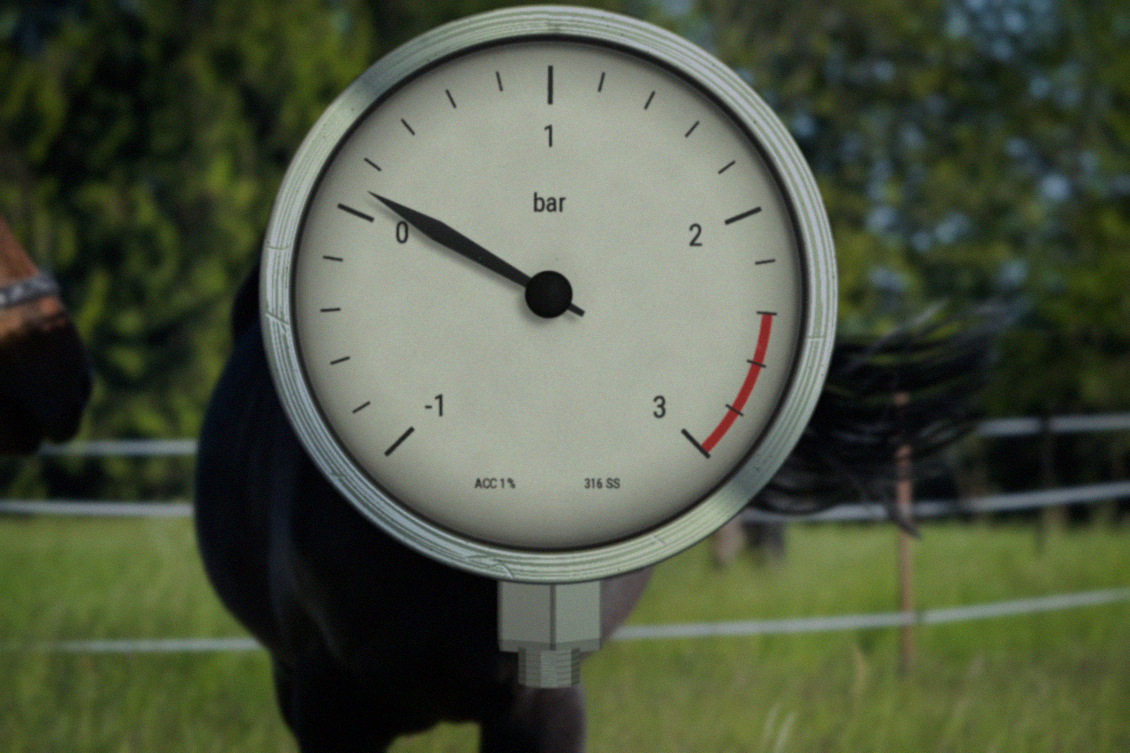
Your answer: 0.1 bar
